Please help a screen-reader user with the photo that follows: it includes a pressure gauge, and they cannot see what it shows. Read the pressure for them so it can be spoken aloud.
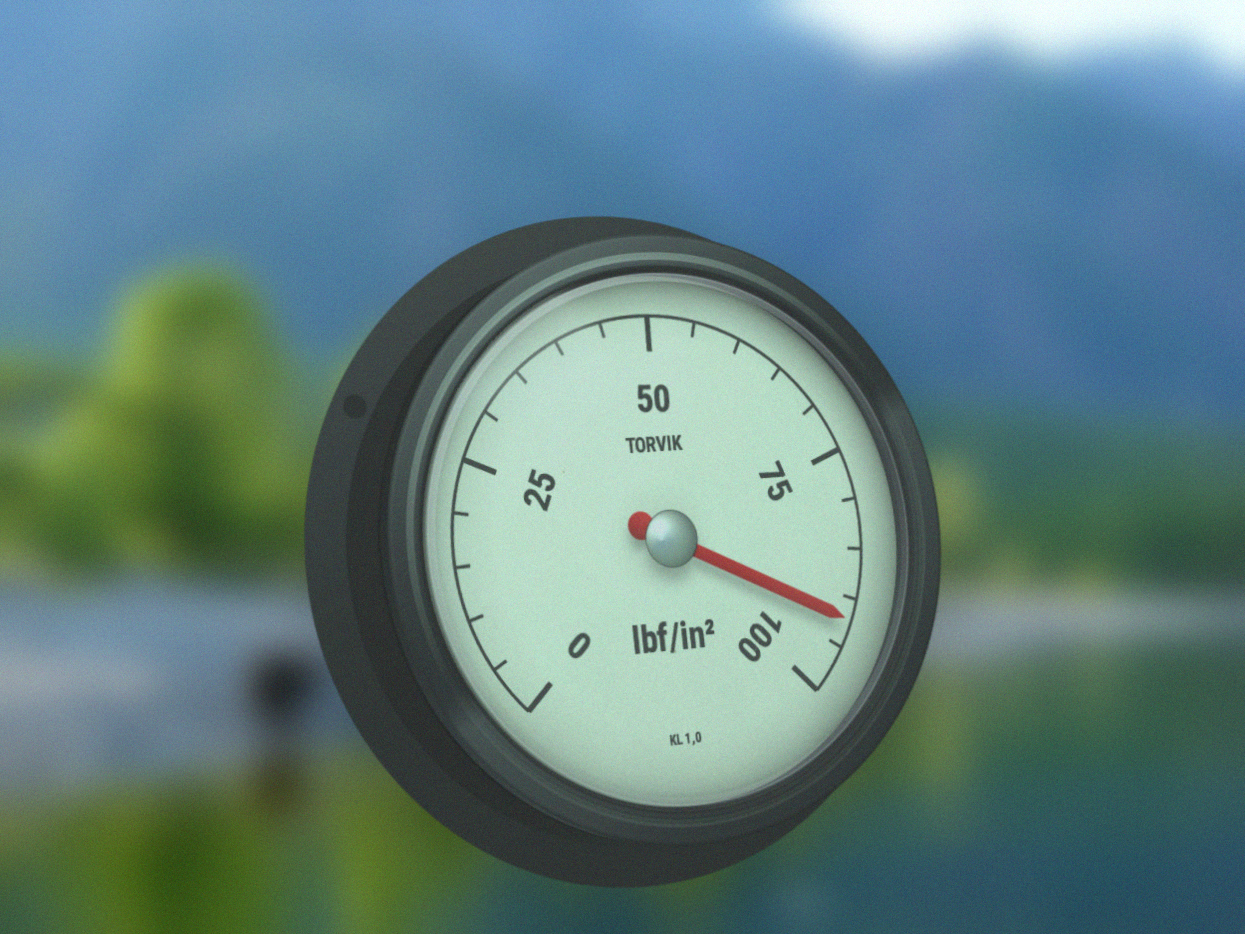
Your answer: 92.5 psi
